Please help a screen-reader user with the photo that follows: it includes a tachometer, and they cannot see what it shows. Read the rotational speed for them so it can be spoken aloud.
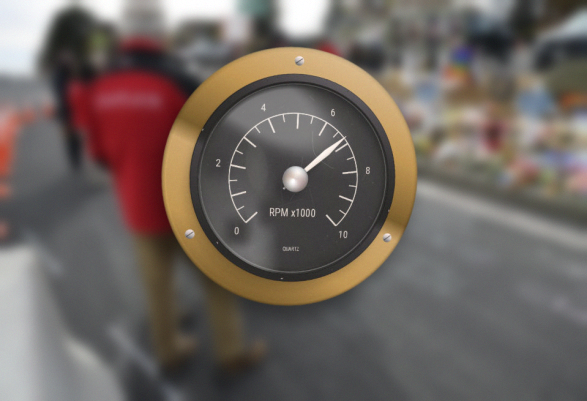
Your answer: 6750 rpm
